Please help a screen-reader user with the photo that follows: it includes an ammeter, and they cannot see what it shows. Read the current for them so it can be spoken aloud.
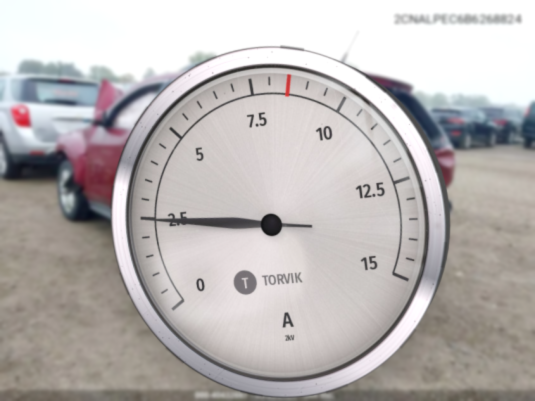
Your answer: 2.5 A
